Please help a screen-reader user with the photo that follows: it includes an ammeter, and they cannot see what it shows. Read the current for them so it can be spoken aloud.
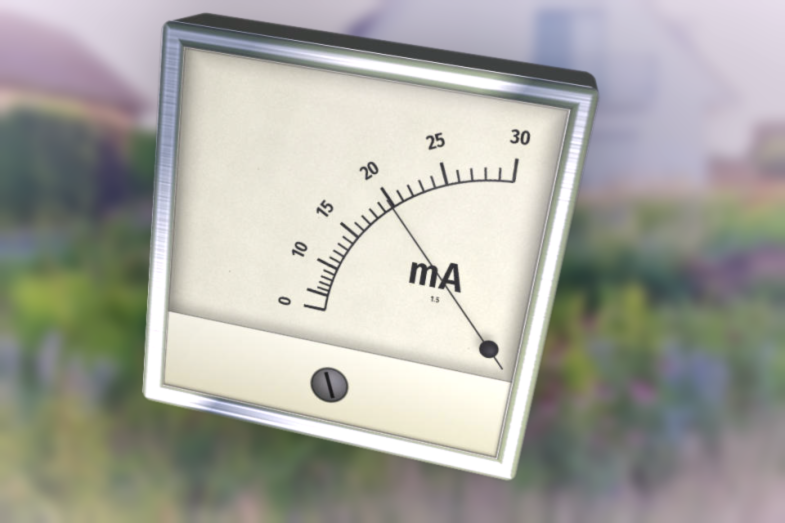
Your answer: 20 mA
